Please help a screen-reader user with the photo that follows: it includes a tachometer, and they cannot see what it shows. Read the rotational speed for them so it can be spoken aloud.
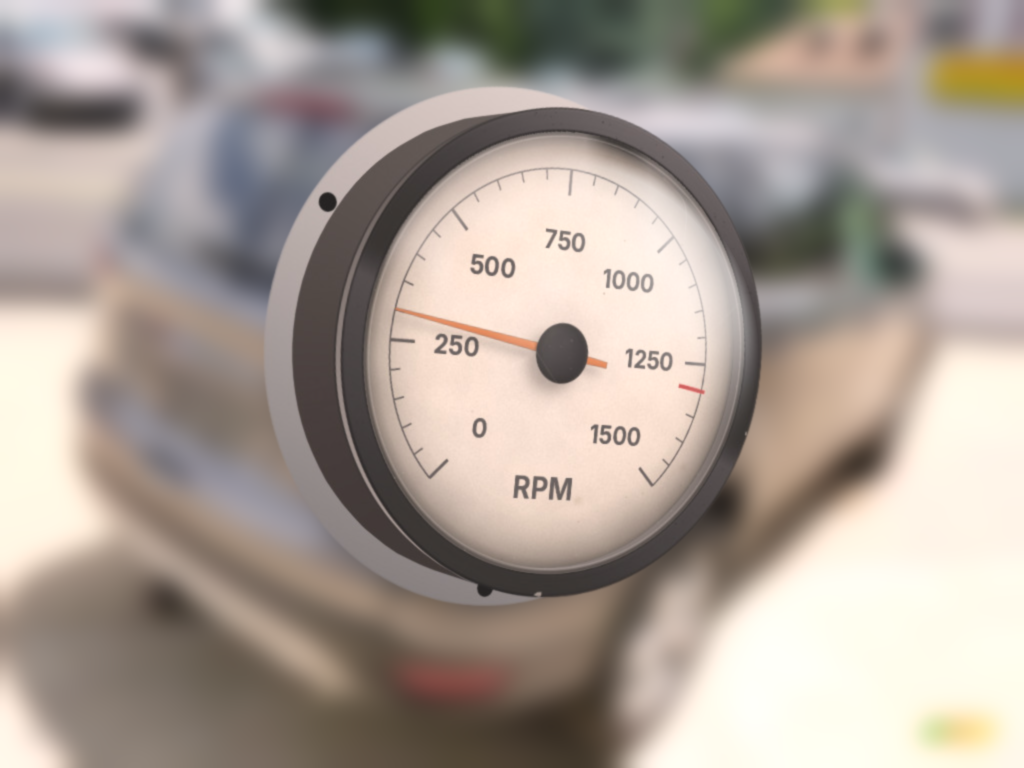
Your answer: 300 rpm
